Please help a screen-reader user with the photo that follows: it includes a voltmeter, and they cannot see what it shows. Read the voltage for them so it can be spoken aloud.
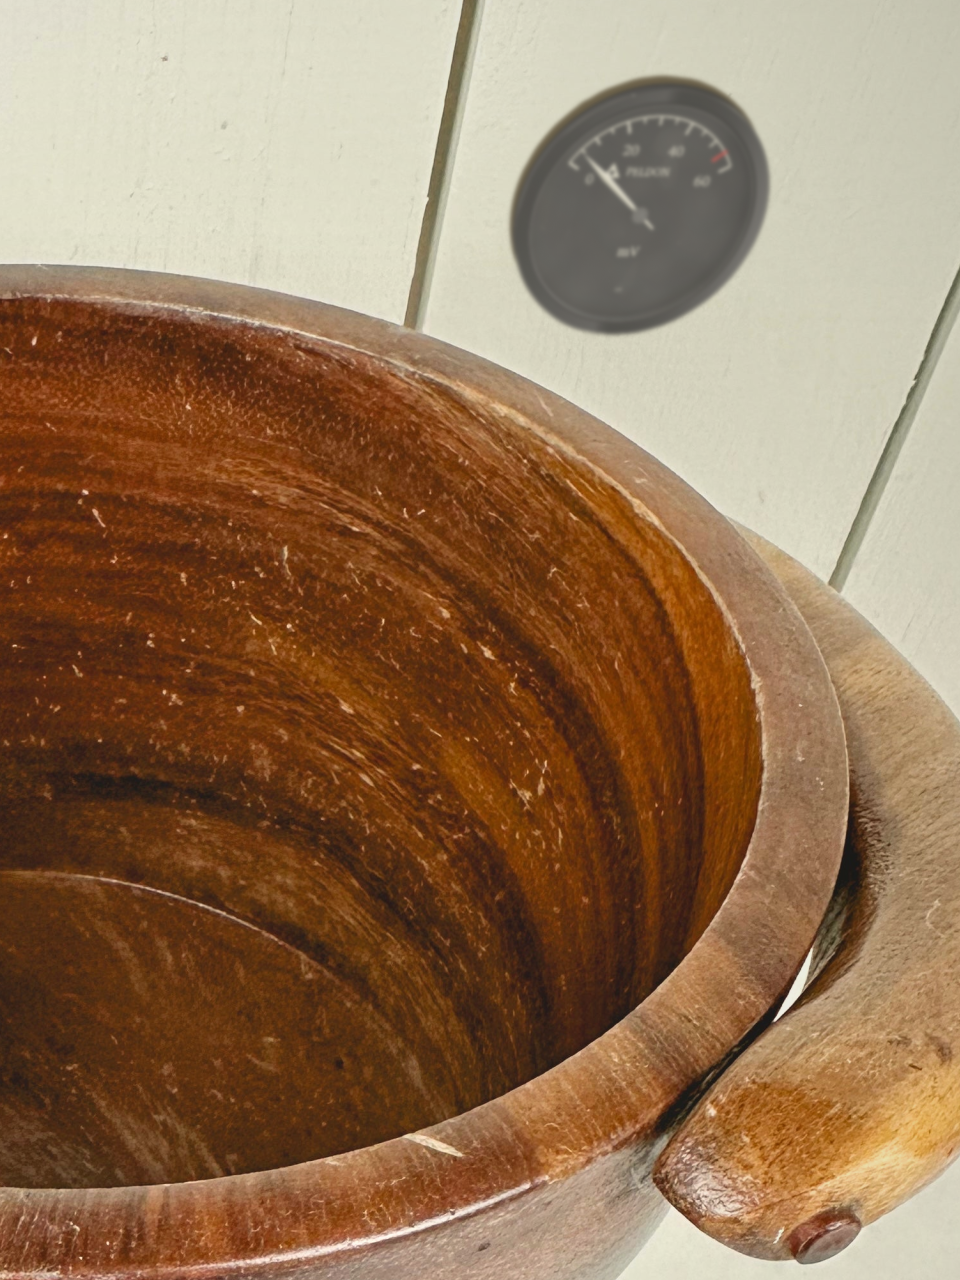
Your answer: 5 mV
